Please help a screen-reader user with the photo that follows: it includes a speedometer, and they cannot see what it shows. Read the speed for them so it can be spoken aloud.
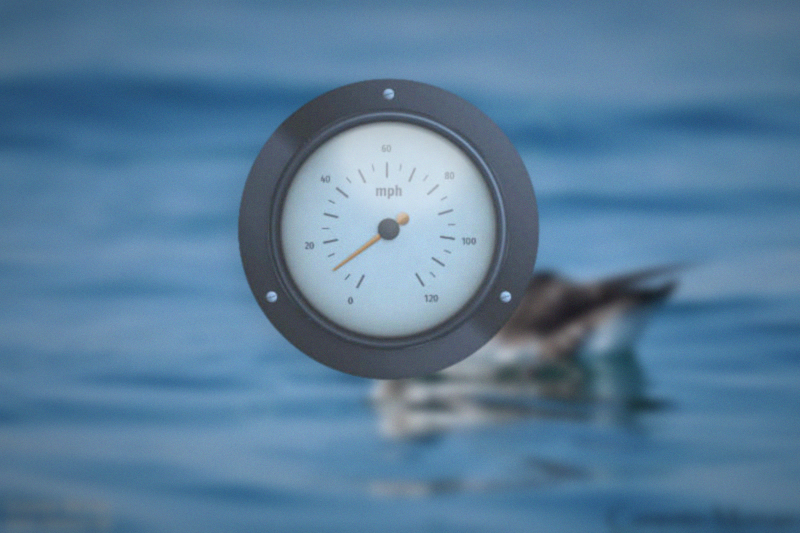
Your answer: 10 mph
